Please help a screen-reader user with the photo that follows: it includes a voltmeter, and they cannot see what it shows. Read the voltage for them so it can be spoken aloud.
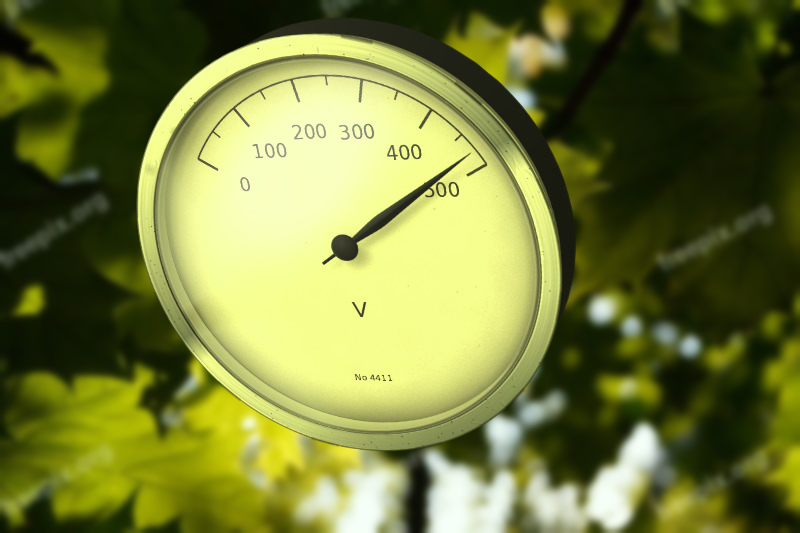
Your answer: 475 V
